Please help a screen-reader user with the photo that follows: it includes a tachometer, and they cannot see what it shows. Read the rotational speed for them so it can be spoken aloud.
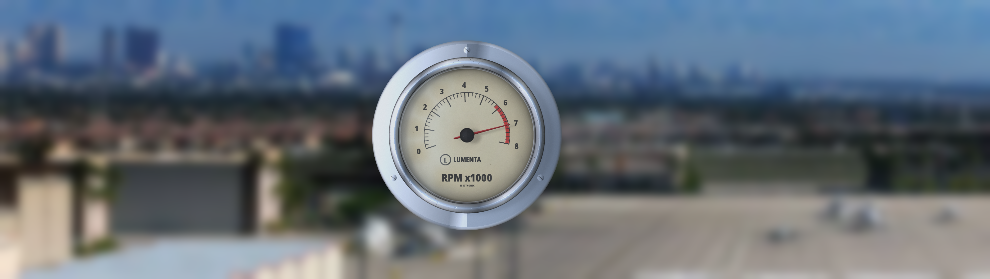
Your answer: 7000 rpm
